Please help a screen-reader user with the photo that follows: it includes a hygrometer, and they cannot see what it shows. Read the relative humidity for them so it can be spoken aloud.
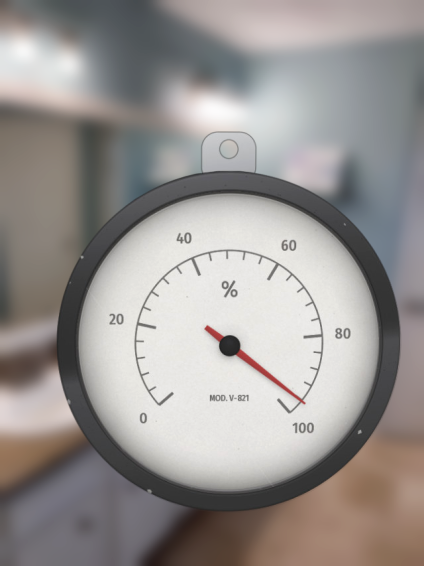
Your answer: 96 %
